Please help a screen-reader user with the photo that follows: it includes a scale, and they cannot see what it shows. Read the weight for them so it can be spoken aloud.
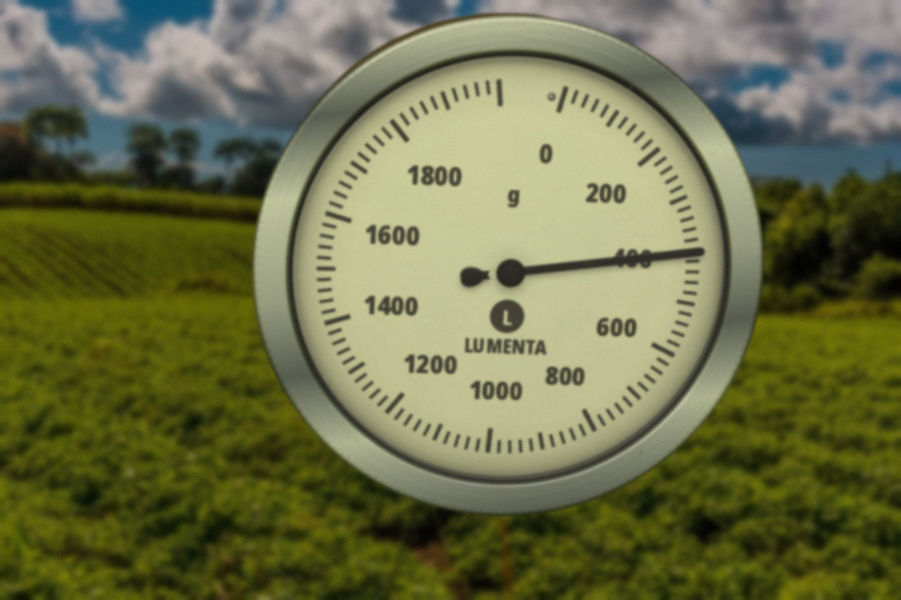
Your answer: 400 g
